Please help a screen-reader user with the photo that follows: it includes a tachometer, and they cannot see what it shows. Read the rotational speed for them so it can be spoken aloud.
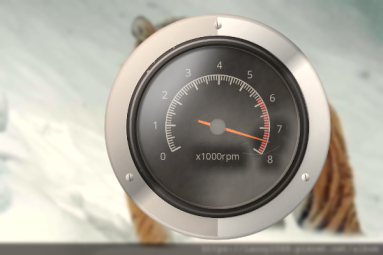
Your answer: 7500 rpm
